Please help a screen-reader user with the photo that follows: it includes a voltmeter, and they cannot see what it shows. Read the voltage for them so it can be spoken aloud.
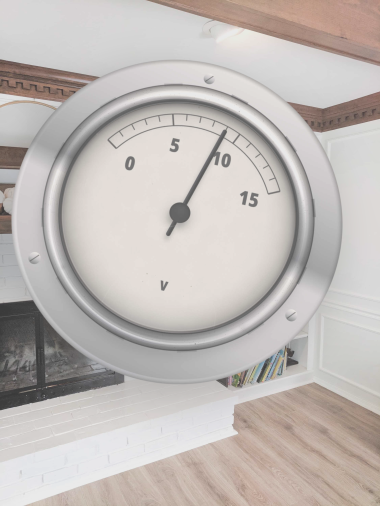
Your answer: 9 V
